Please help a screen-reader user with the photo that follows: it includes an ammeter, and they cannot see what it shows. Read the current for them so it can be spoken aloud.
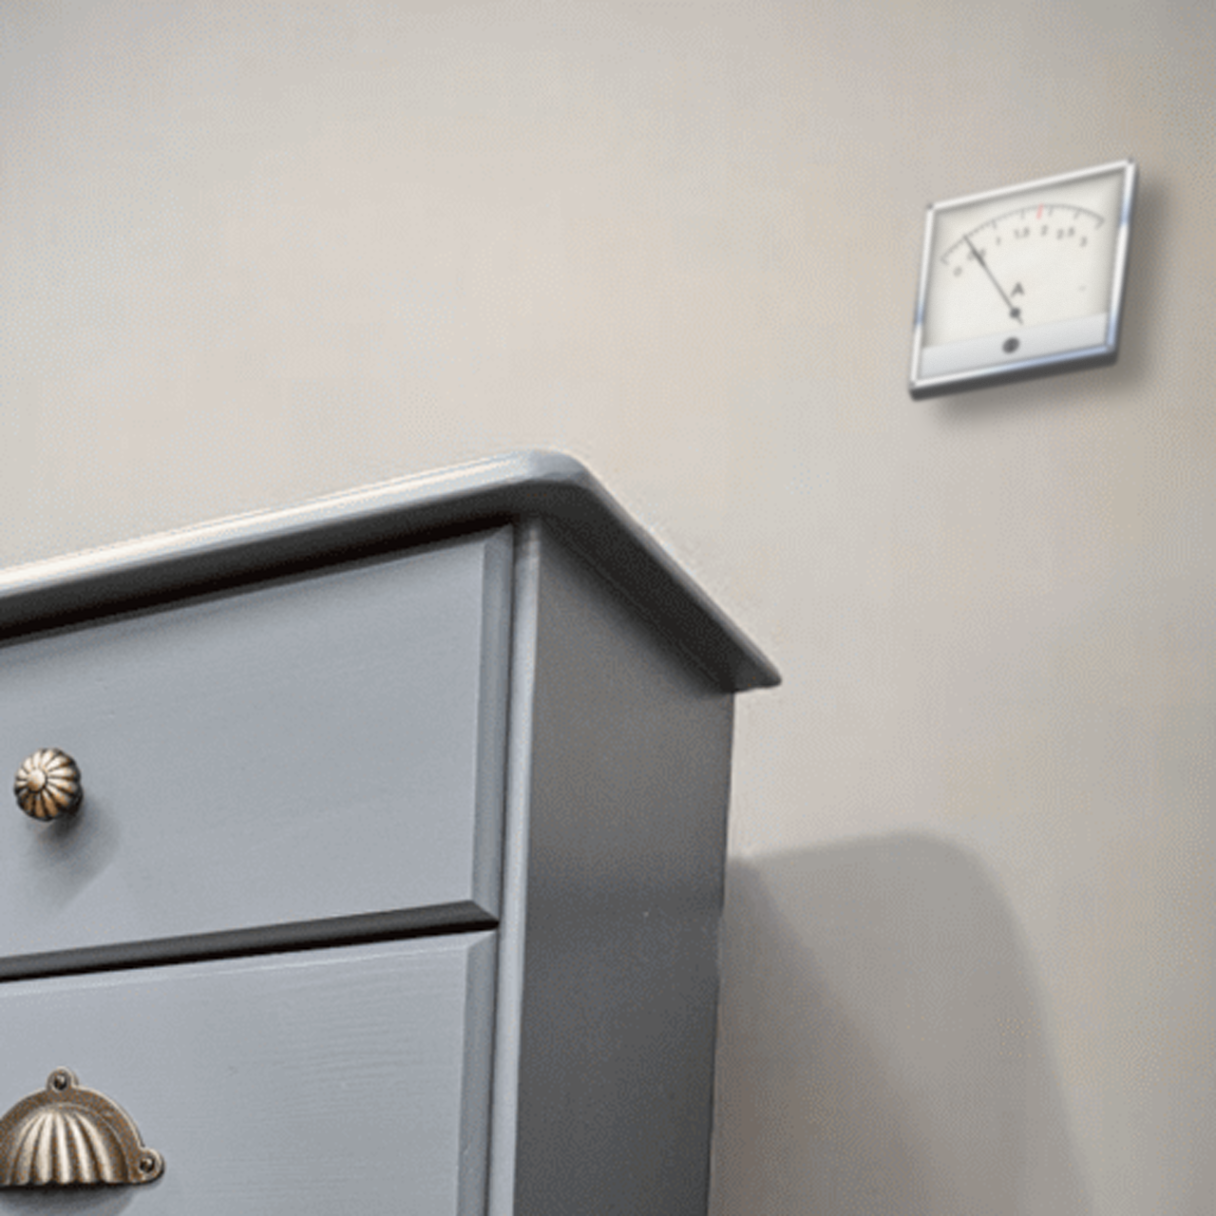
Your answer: 0.5 A
